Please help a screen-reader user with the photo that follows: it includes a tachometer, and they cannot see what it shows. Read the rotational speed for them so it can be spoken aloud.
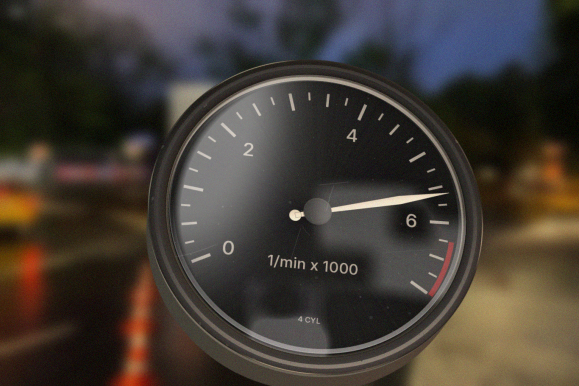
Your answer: 5625 rpm
